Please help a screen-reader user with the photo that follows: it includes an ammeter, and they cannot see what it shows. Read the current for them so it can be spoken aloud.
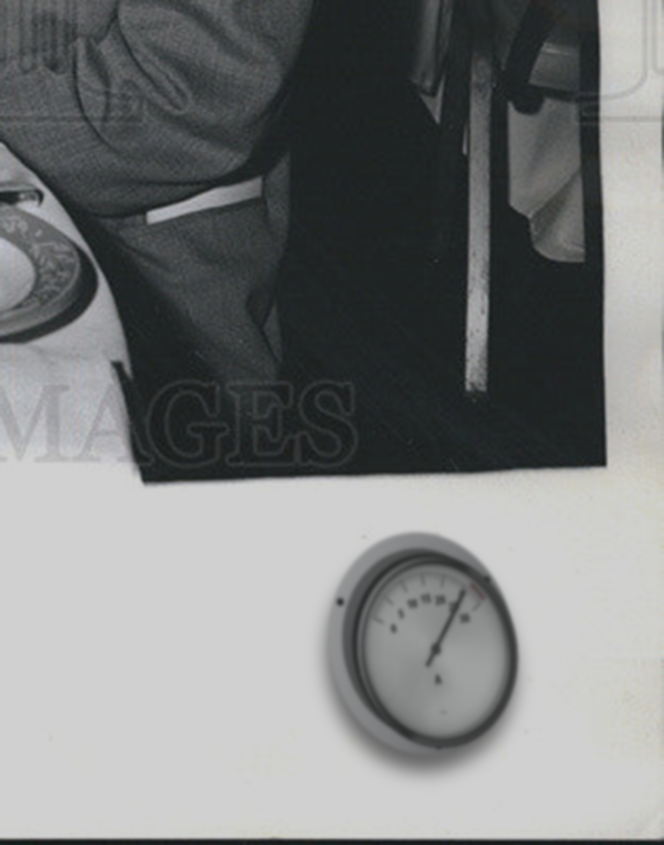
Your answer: 25 A
